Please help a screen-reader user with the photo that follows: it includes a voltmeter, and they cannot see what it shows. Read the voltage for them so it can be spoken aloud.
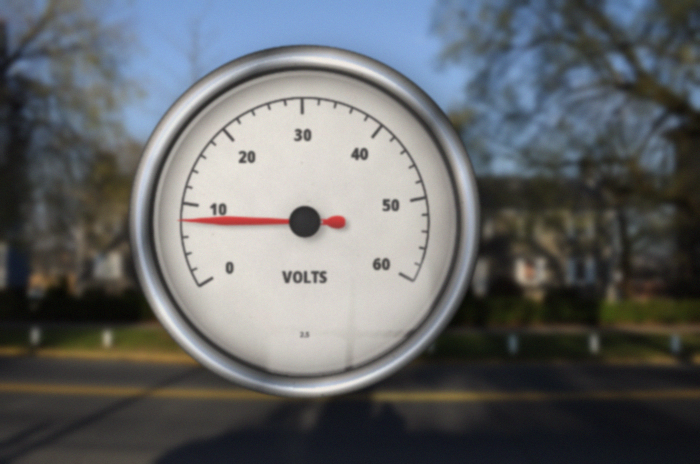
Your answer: 8 V
